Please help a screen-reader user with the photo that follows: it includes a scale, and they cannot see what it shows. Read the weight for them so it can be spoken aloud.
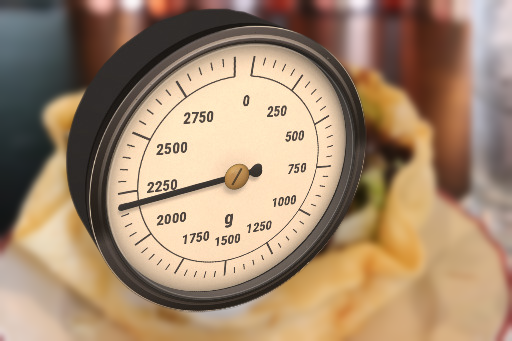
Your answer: 2200 g
